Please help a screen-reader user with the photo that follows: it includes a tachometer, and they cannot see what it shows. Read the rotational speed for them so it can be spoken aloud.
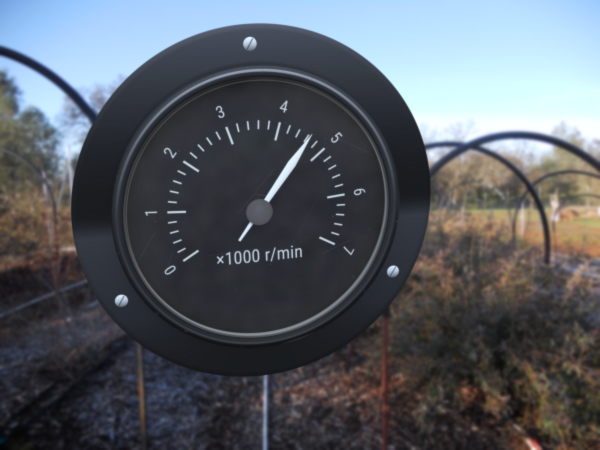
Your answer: 4600 rpm
